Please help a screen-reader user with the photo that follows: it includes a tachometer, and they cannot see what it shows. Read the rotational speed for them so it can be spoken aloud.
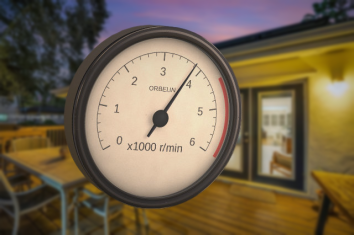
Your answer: 3800 rpm
